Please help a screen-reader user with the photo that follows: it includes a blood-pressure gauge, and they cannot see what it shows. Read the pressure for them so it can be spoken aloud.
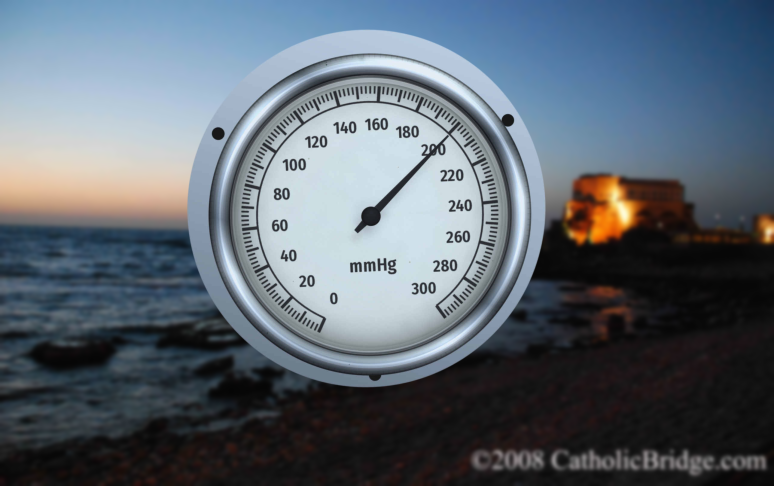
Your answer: 200 mmHg
